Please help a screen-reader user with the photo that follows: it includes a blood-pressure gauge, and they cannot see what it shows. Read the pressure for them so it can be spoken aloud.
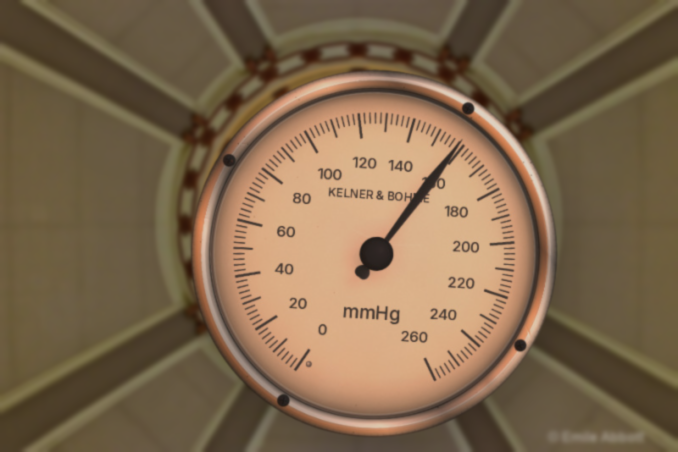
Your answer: 158 mmHg
